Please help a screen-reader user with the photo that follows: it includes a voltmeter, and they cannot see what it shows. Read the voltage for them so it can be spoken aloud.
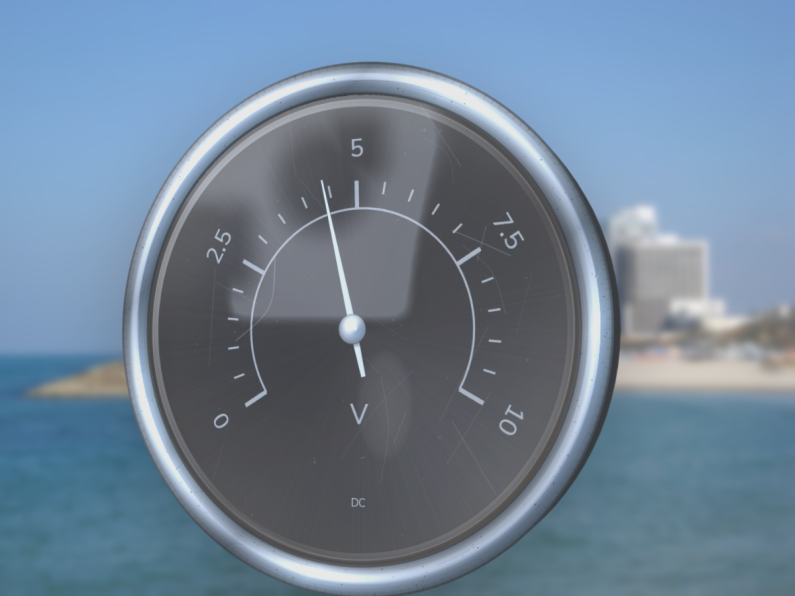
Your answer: 4.5 V
